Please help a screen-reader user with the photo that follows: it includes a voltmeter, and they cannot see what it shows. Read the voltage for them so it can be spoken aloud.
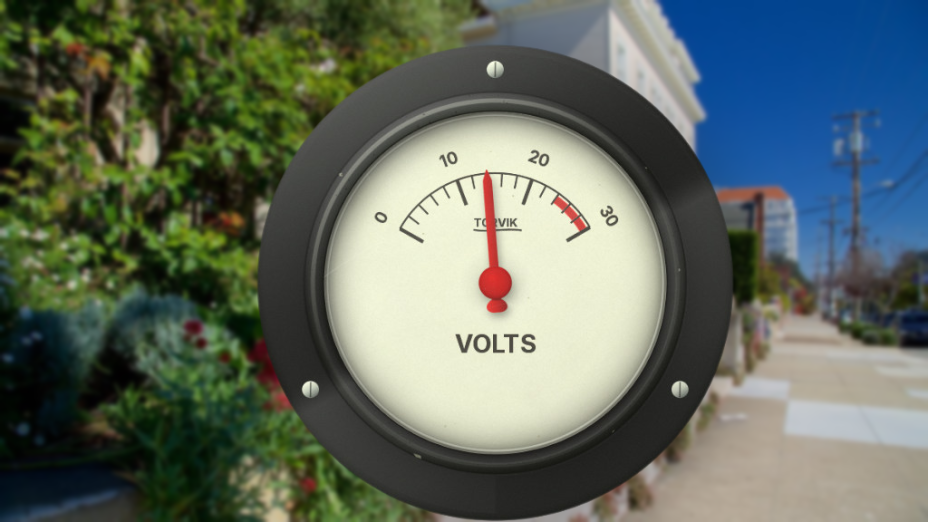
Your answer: 14 V
